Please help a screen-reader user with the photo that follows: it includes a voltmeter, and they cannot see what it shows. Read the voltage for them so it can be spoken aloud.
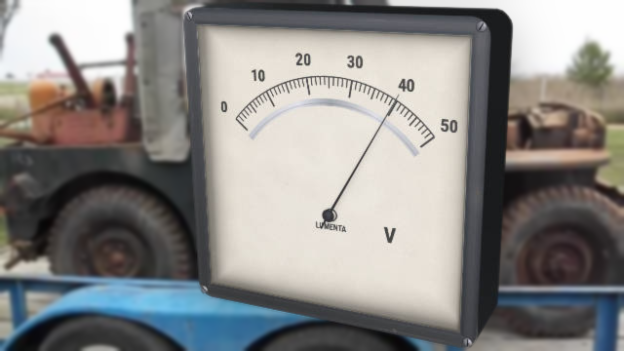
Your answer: 40 V
